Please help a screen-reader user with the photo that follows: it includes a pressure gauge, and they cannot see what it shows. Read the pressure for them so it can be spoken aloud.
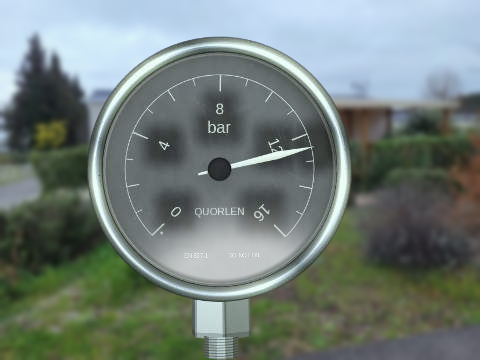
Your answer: 12.5 bar
